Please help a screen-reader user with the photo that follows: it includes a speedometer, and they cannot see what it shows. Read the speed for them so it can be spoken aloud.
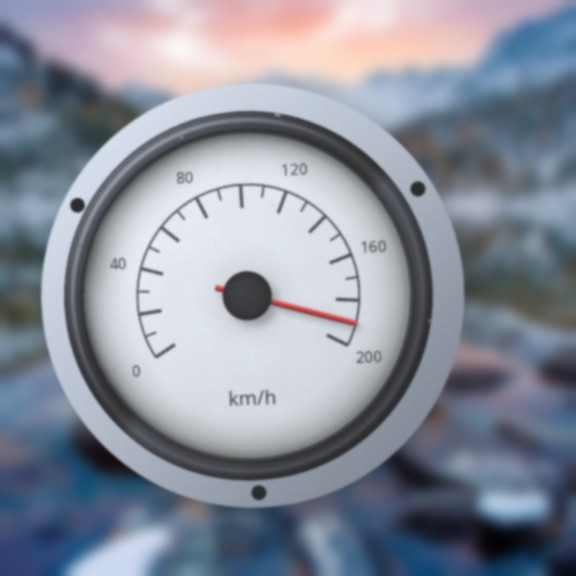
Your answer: 190 km/h
